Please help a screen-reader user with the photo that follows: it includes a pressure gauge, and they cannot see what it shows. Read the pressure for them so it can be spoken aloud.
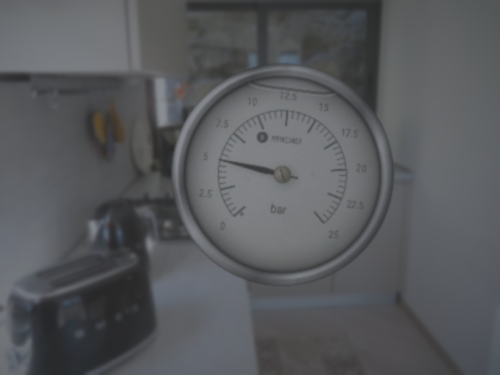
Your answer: 5 bar
